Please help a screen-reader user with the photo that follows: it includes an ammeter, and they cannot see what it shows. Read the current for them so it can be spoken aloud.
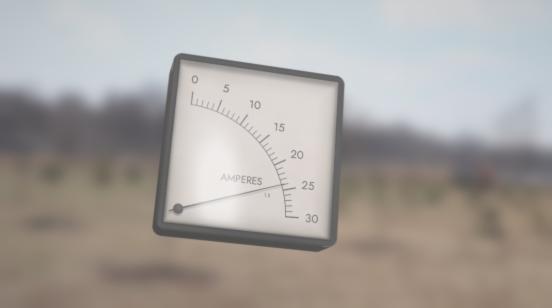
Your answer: 24 A
